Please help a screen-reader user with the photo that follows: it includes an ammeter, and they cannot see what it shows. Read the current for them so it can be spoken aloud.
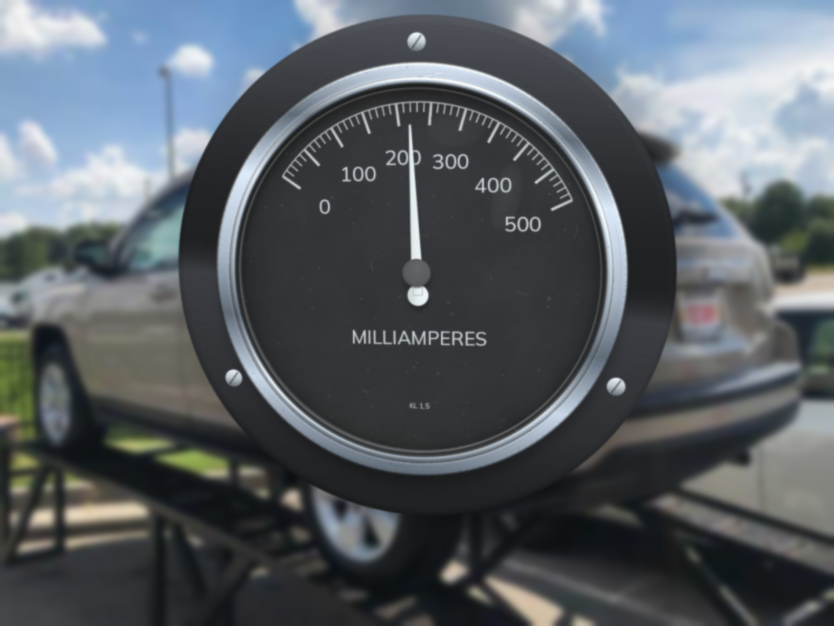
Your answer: 220 mA
